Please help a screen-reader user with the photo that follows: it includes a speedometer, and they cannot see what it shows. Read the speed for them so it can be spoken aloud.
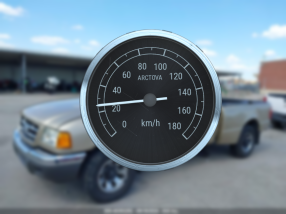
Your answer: 25 km/h
